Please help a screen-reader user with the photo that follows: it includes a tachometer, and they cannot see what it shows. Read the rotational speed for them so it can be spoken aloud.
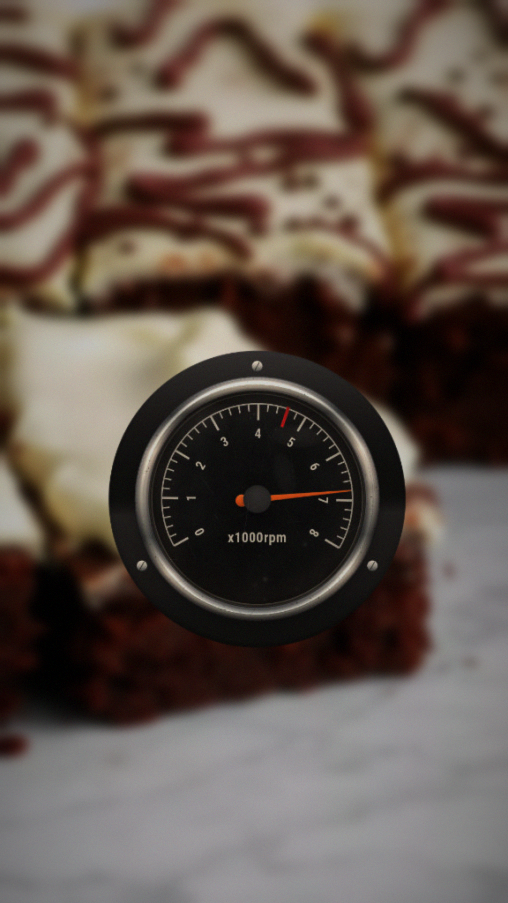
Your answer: 6800 rpm
